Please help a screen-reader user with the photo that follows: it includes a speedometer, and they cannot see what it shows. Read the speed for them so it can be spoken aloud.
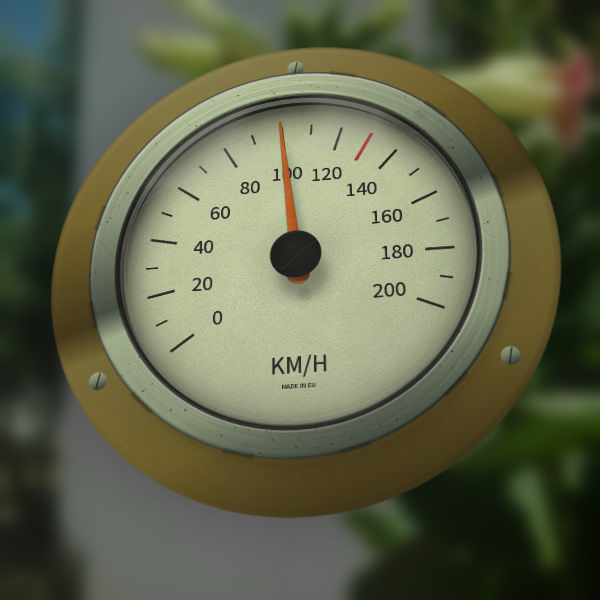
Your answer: 100 km/h
